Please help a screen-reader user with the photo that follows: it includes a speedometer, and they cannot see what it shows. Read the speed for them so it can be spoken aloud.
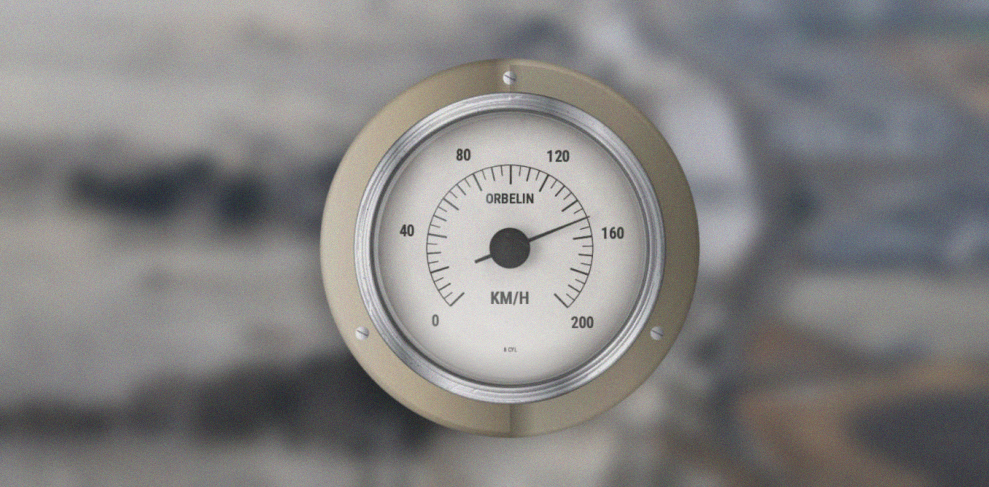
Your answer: 150 km/h
